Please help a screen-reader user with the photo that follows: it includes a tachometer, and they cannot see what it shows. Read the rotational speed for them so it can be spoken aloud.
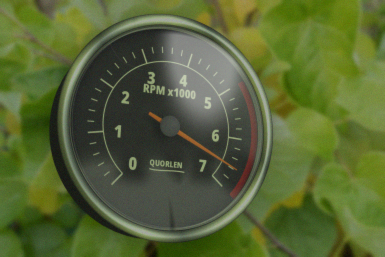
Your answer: 6600 rpm
